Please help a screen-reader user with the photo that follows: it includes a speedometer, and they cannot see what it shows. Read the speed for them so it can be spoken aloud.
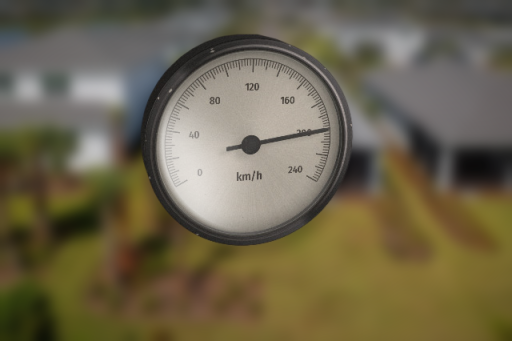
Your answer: 200 km/h
